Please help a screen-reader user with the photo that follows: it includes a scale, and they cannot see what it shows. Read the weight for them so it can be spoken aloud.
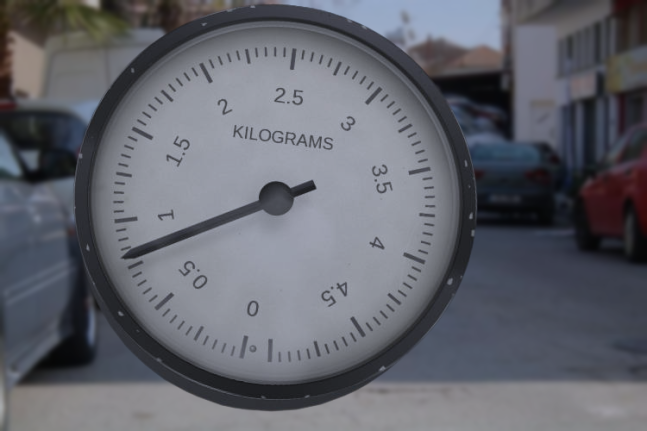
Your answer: 0.8 kg
